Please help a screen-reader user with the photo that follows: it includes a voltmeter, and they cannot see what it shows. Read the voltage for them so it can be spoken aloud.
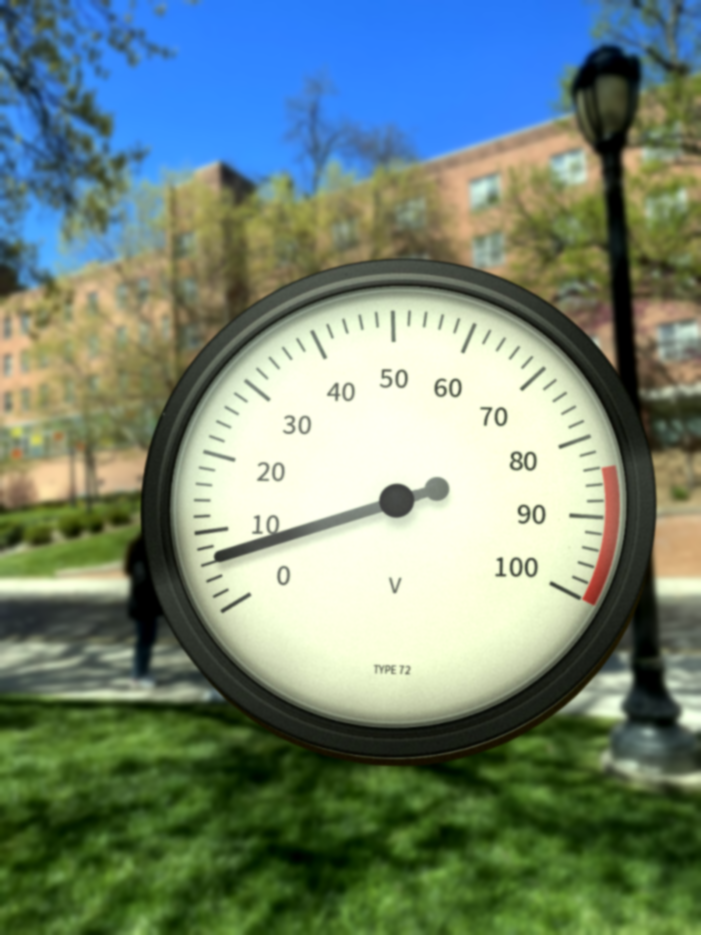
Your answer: 6 V
